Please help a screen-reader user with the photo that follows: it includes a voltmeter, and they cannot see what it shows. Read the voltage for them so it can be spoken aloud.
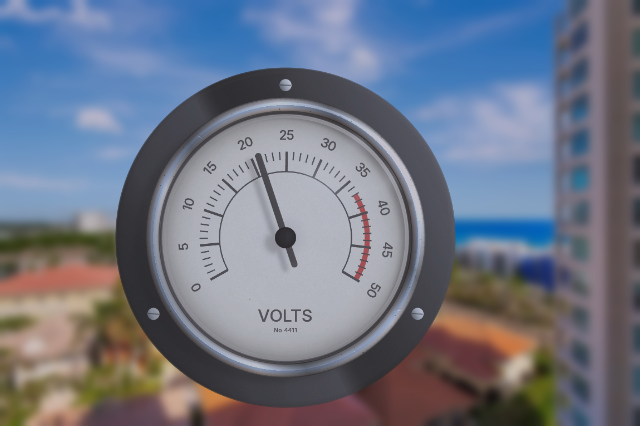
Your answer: 21 V
